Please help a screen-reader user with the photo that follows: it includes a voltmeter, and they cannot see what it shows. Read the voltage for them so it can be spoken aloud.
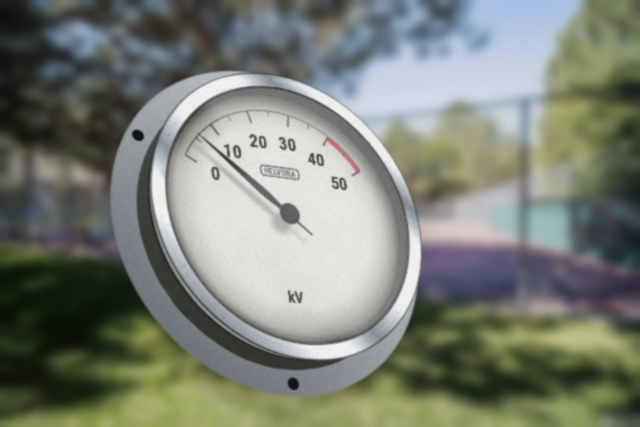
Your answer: 5 kV
